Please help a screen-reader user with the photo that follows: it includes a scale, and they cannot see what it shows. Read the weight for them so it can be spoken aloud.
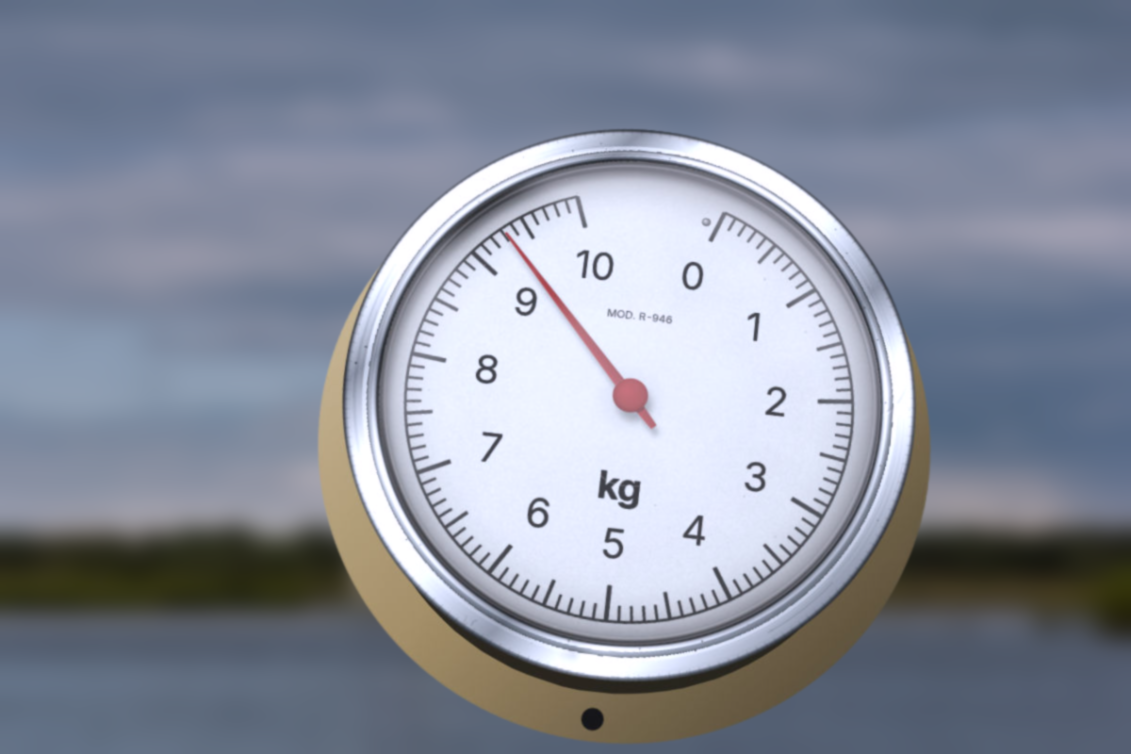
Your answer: 9.3 kg
